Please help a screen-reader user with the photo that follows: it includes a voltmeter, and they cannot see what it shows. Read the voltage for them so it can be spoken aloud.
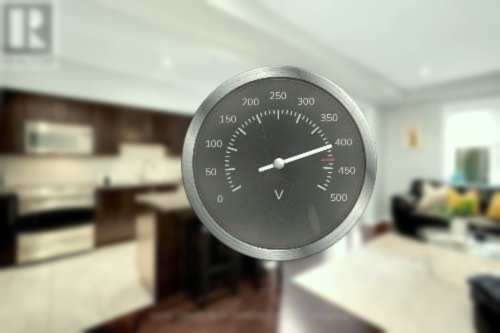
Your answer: 400 V
